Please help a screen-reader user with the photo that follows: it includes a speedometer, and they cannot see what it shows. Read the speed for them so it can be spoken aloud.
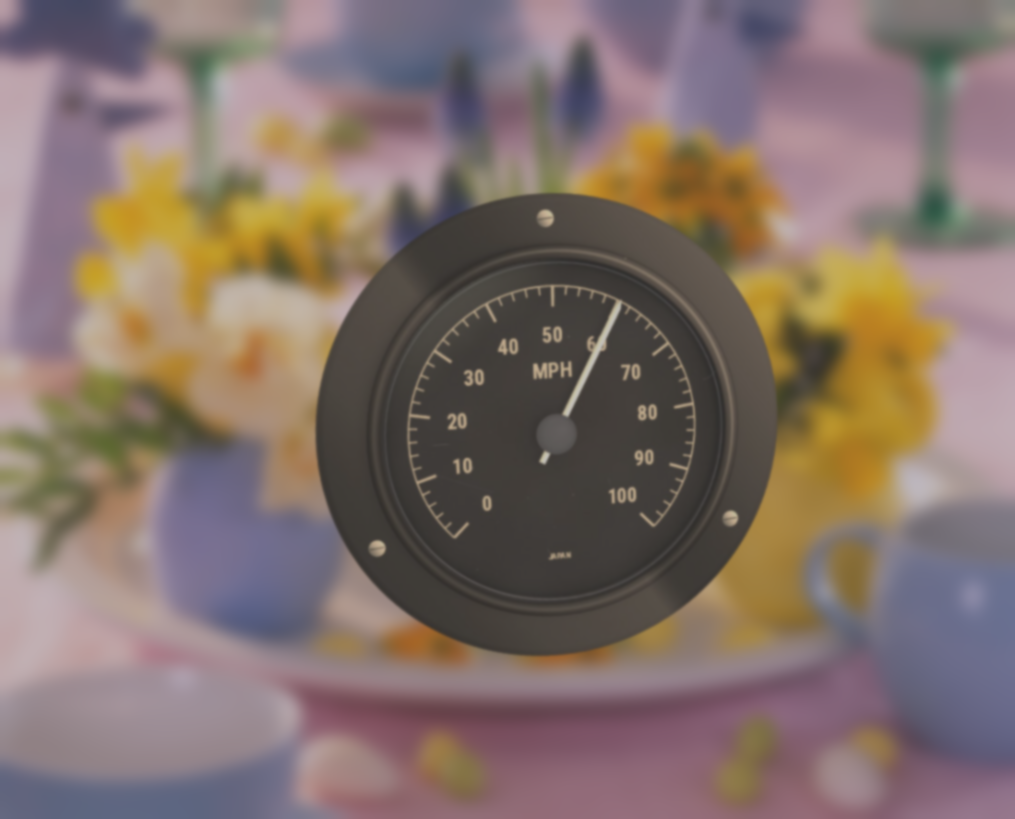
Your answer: 60 mph
